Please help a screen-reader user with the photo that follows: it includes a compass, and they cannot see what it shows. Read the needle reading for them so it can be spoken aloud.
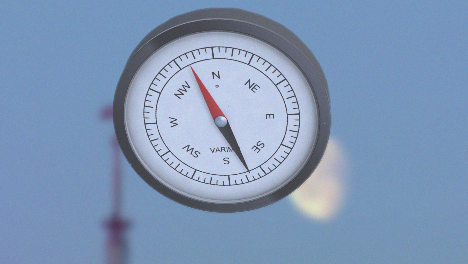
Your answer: 340 °
